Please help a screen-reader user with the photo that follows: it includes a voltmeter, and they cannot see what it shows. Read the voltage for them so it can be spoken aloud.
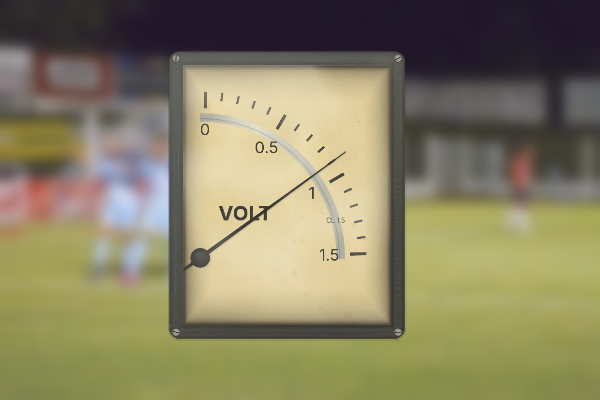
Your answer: 0.9 V
